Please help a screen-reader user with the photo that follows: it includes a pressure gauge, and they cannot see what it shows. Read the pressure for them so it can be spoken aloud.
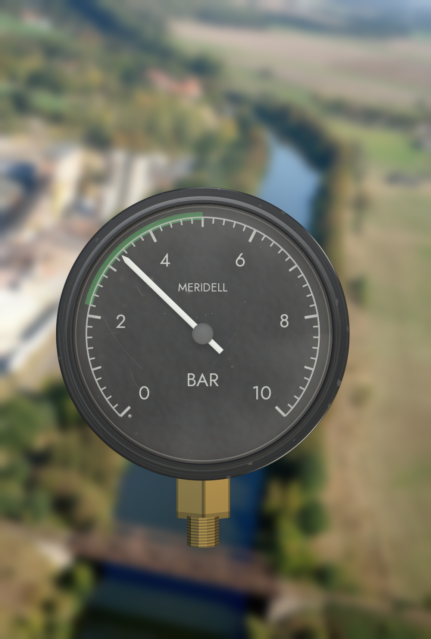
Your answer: 3.3 bar
